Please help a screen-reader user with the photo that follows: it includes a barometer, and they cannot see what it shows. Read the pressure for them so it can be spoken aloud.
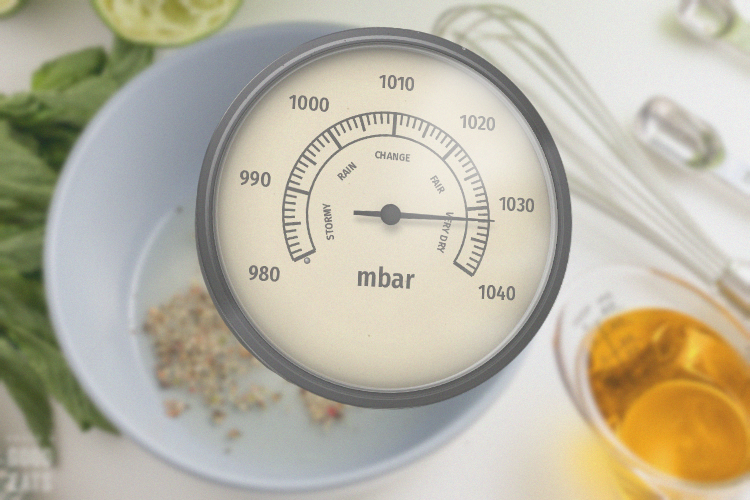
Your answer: 1032 mbar
